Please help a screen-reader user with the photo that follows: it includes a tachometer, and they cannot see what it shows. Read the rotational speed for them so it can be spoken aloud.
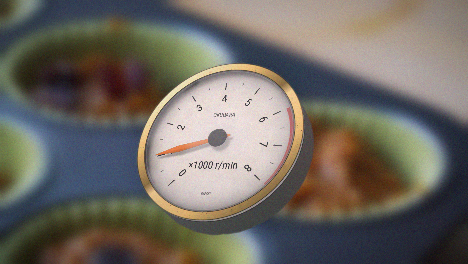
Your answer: 1000 rpm
